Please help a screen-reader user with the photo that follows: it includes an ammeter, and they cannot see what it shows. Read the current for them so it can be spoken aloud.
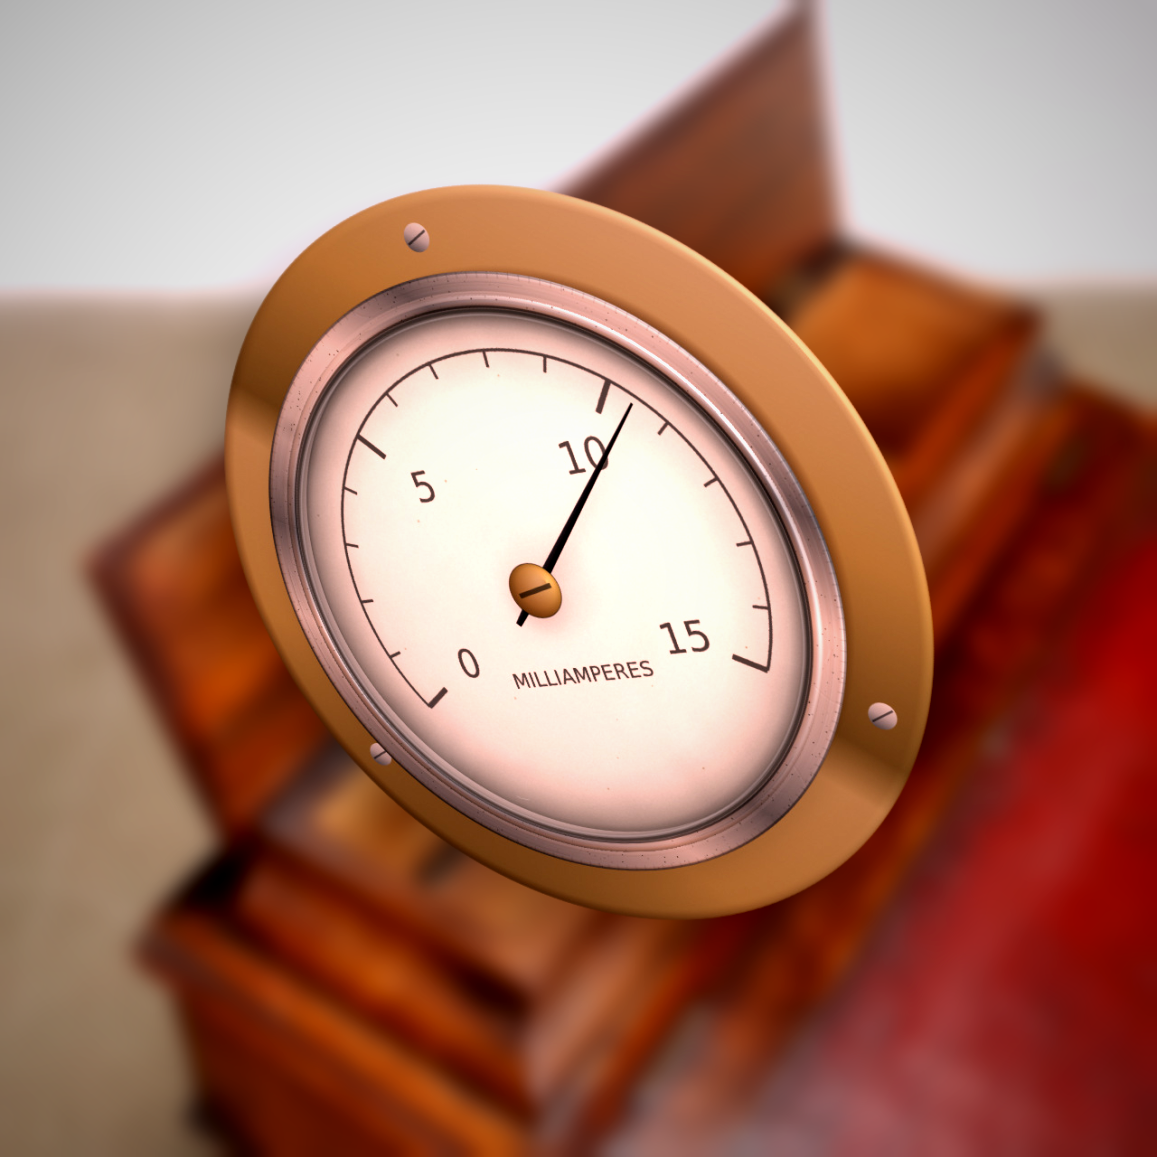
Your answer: 10.5 mA
